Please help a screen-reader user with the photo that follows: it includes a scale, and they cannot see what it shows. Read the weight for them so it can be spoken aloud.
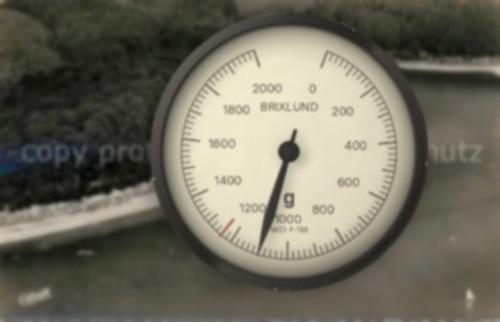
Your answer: 1100 g
